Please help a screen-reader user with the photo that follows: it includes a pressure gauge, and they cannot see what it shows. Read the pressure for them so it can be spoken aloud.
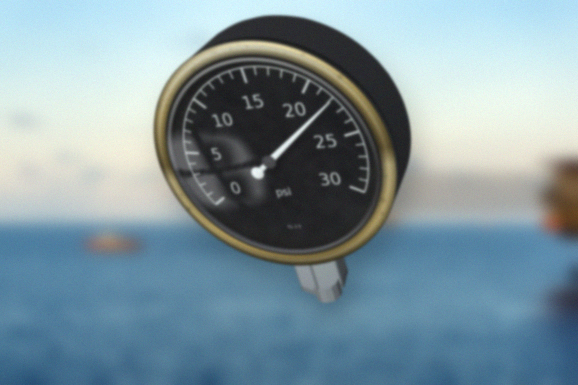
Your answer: 22 psi
